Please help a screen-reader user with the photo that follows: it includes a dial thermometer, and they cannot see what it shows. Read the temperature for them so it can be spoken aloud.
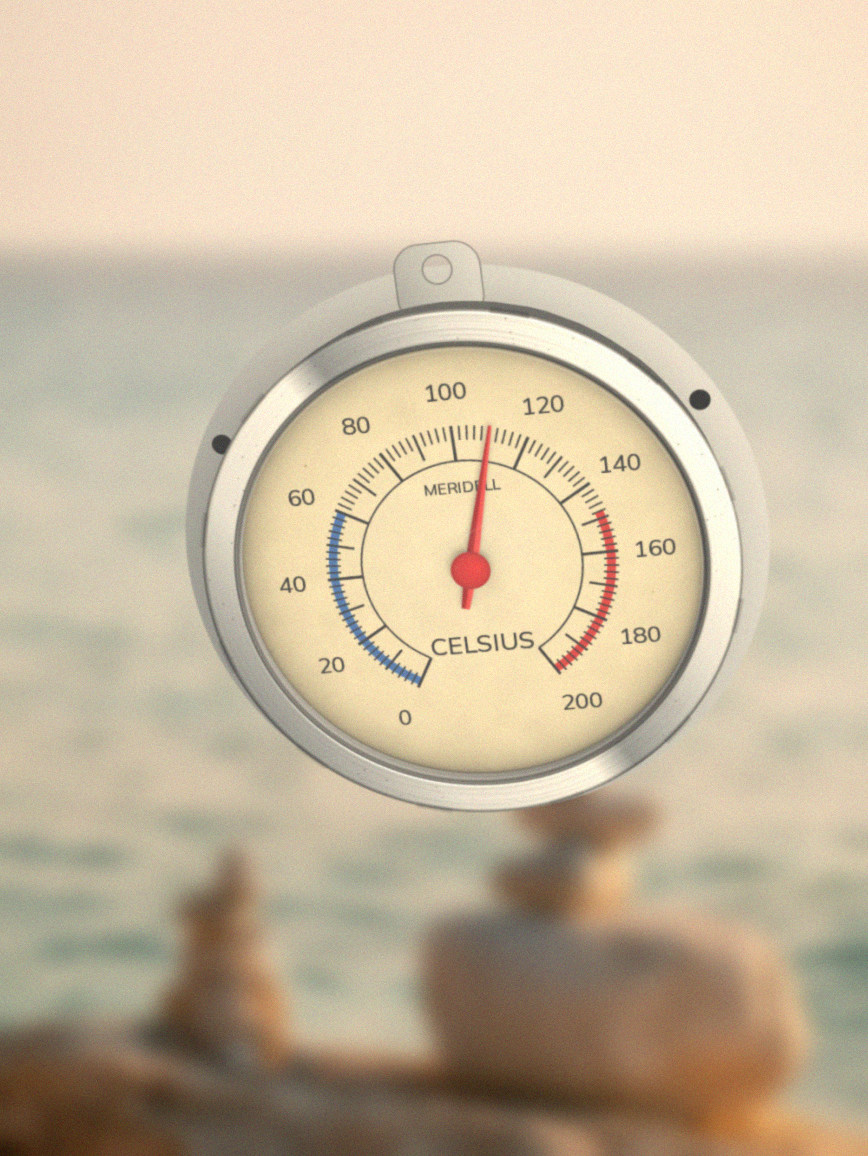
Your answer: 110 °C
